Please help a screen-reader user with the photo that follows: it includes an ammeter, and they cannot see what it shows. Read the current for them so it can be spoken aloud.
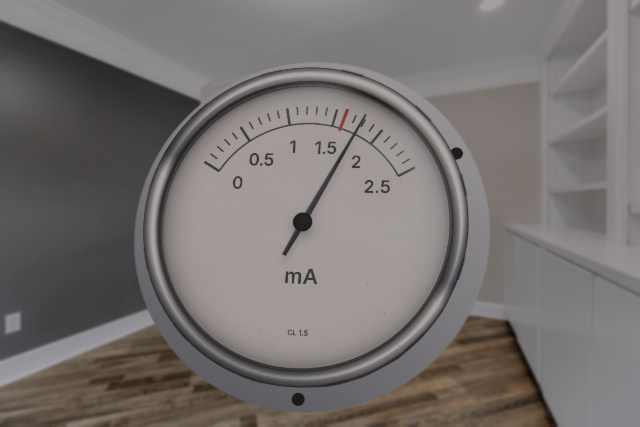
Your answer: 1.8 mA
